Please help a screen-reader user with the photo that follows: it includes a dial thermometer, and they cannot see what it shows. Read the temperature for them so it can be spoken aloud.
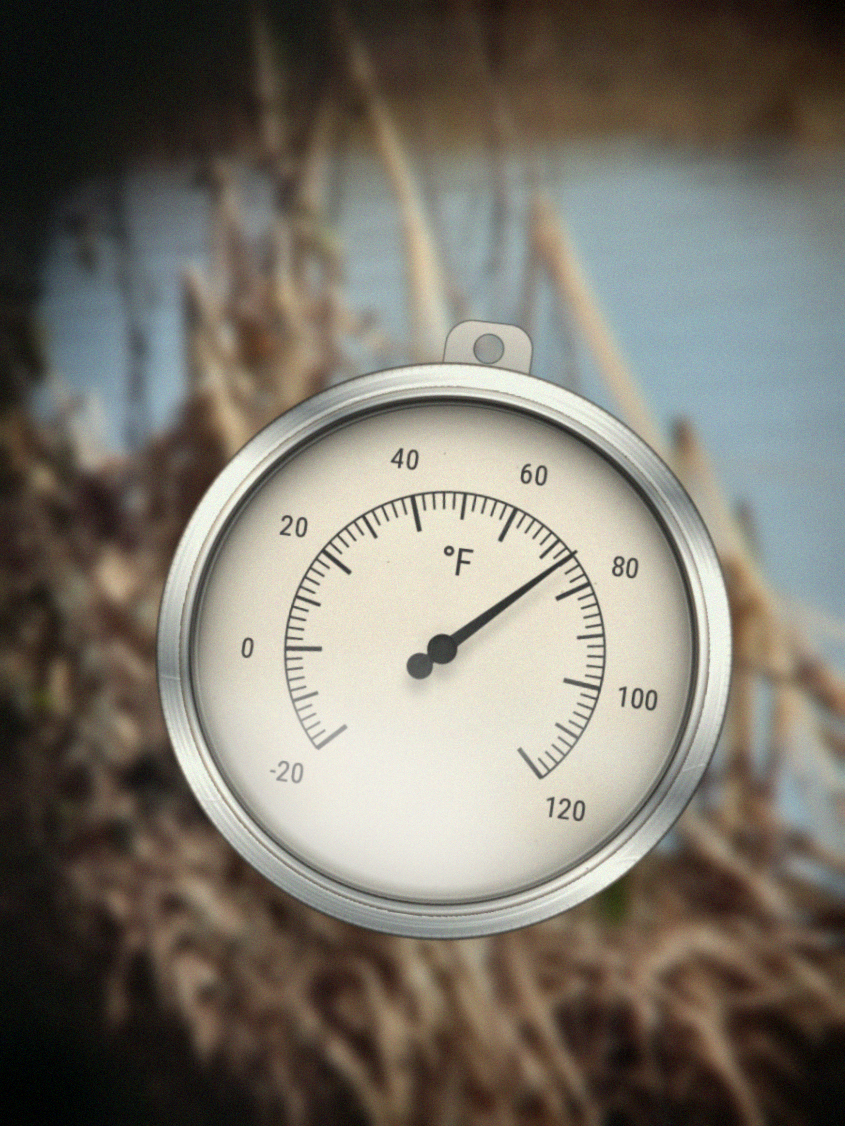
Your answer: 74 °F
